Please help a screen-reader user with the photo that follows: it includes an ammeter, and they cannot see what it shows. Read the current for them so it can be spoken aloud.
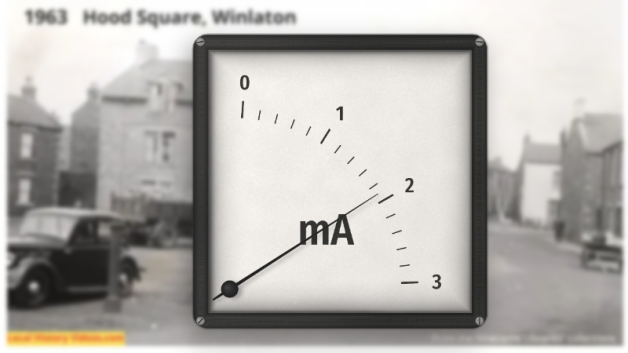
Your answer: 1.9 mA
